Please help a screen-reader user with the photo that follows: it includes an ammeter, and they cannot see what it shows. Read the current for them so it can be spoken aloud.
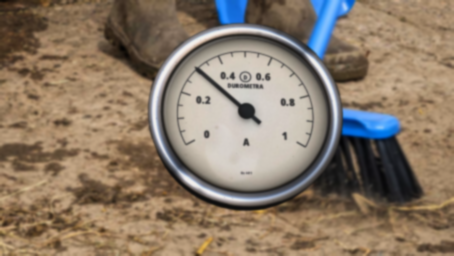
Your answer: 0.3 A
